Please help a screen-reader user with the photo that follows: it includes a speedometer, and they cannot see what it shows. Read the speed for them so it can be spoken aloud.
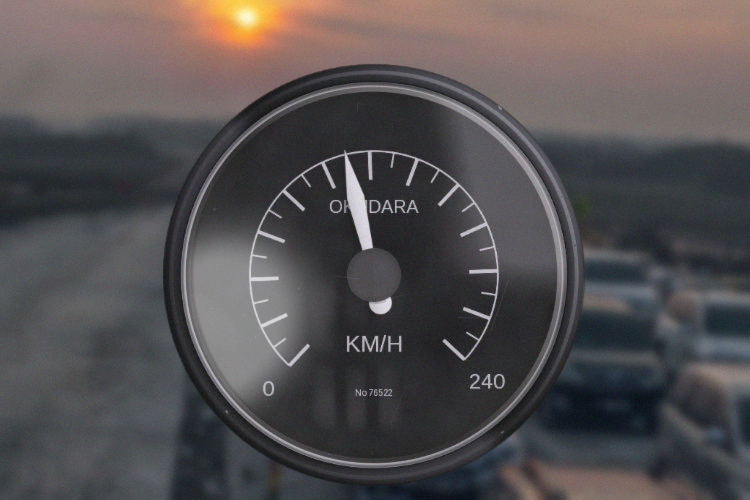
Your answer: 110 km/h
